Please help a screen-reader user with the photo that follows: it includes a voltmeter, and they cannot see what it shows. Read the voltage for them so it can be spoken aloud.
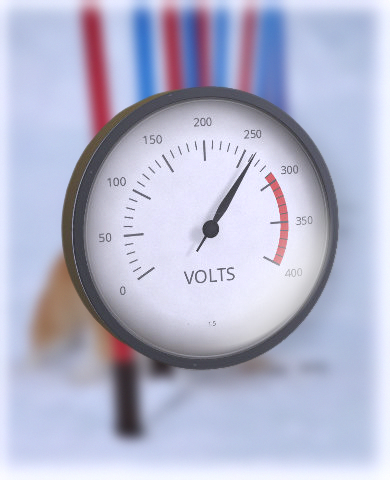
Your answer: 260 V
